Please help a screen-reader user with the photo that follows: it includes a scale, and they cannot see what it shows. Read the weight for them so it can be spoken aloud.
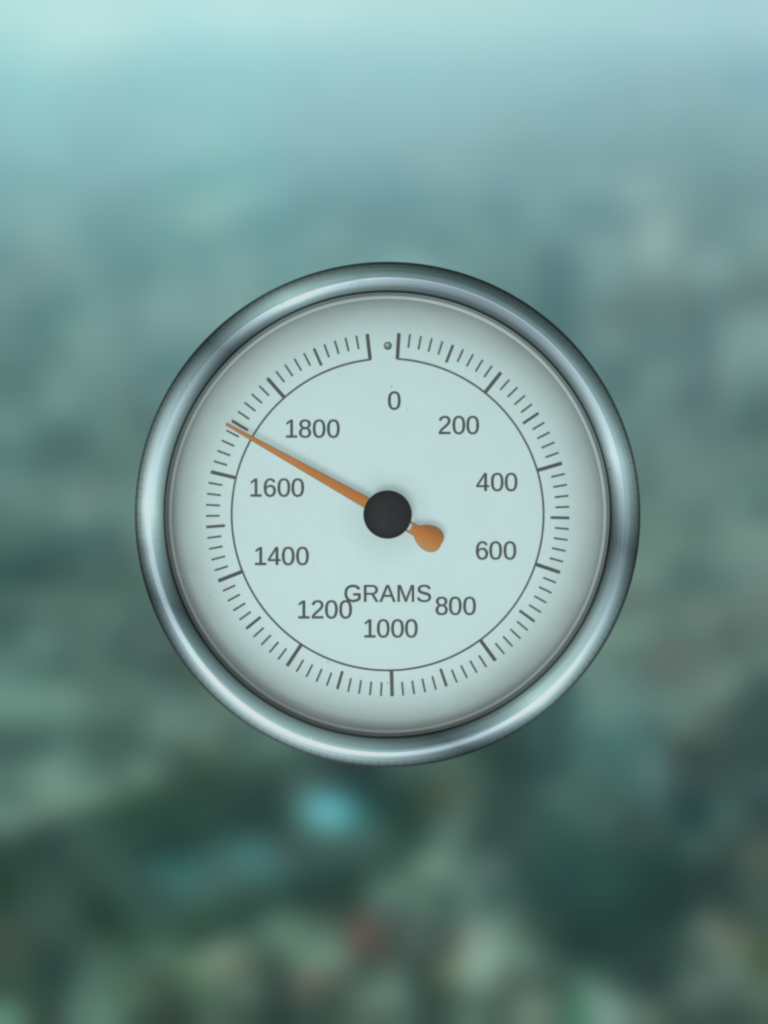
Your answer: 1690 g
